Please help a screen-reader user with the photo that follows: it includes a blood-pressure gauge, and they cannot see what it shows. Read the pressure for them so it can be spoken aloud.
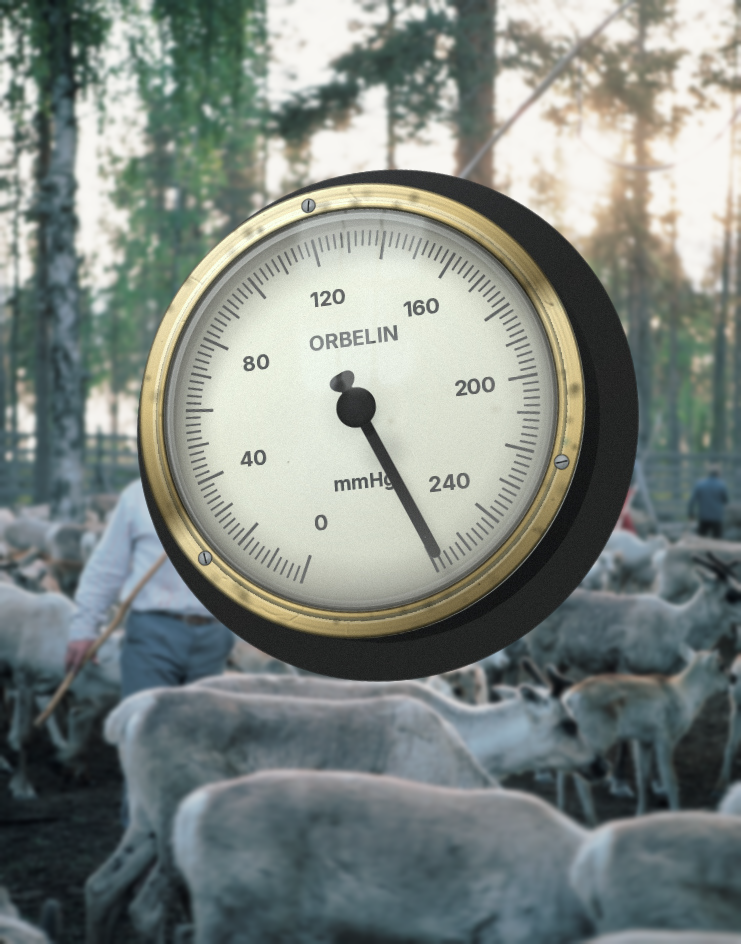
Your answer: 258 mmHg
